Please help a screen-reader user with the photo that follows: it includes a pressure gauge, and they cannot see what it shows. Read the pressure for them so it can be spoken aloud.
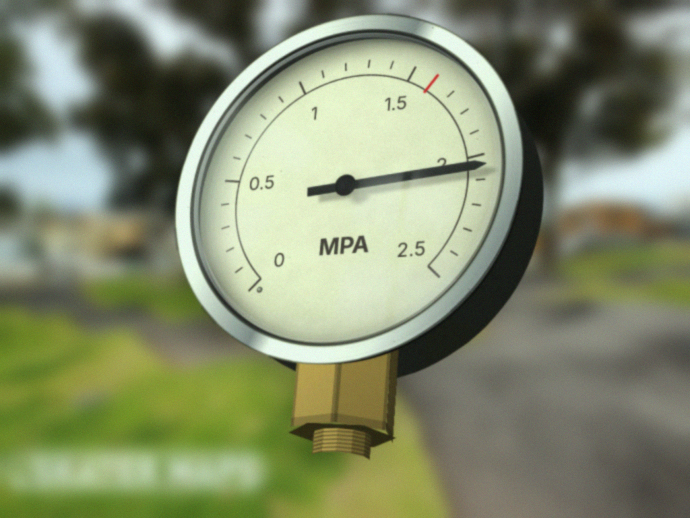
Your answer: 2.05 MPa
